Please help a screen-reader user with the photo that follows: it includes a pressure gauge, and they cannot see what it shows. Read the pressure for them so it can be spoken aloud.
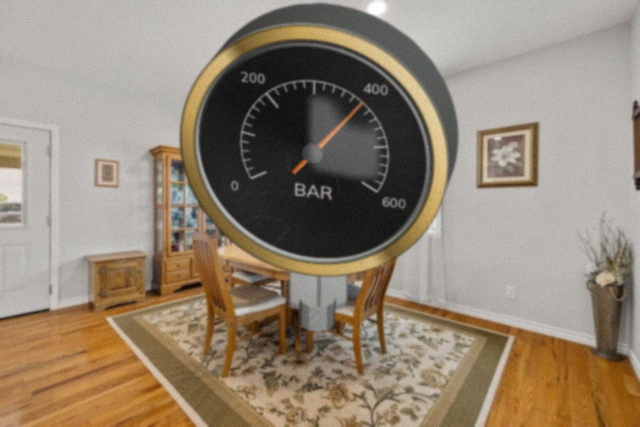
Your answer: 400 bar
